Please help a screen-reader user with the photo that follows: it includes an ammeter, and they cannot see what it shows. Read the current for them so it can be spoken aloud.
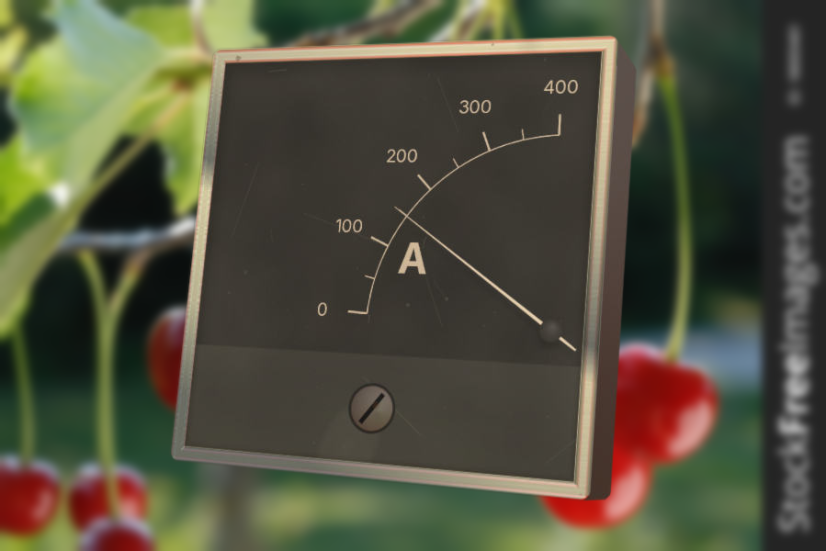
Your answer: 150 A
